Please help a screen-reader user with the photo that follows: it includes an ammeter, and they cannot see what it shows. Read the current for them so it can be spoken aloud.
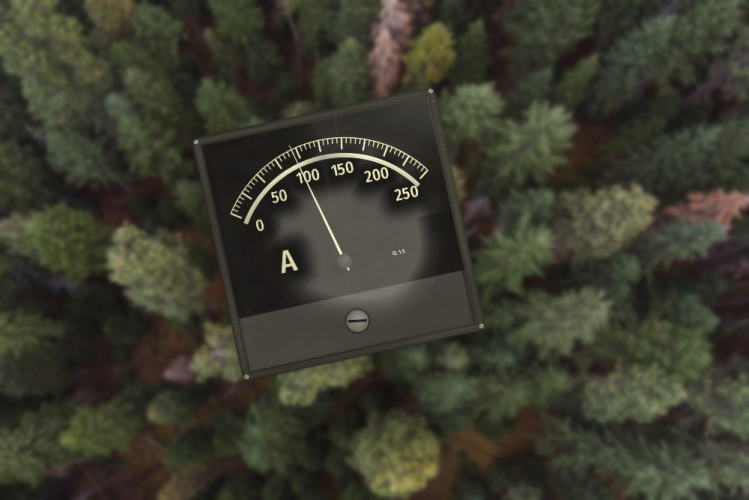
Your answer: 95 A
